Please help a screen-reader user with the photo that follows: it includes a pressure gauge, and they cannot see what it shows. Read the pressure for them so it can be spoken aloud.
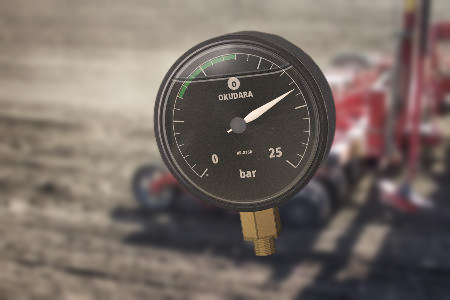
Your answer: 18.5 bar
